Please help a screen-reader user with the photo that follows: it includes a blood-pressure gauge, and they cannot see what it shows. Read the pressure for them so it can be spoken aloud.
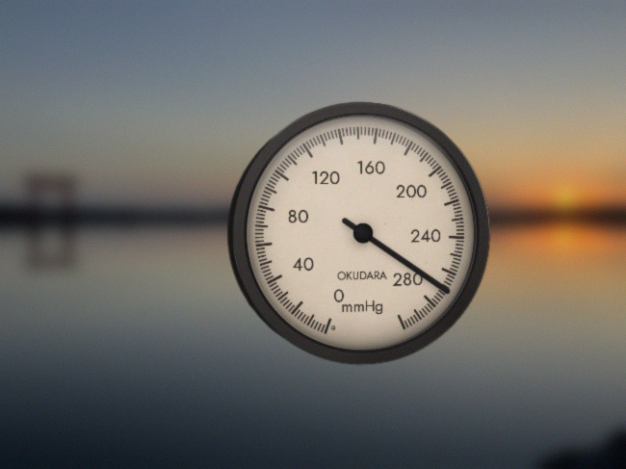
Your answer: 270 mmHg
